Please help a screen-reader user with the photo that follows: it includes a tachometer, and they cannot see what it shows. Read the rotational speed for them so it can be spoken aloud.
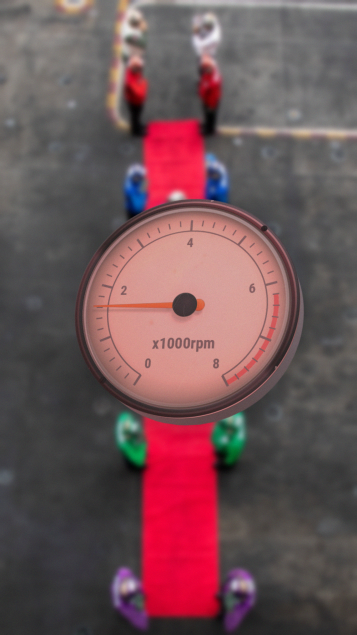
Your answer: 1600 rpm
